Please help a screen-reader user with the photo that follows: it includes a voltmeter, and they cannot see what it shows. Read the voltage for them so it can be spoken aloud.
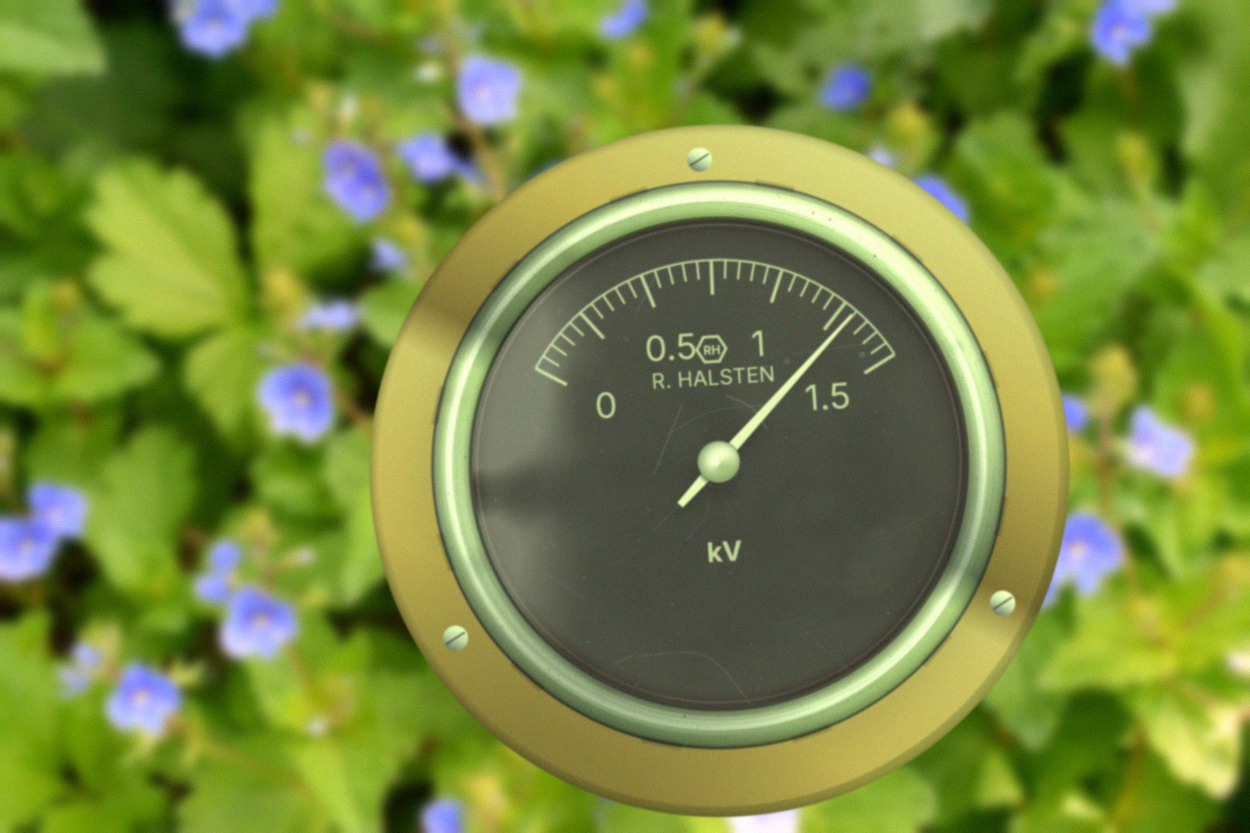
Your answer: 1.3 kV
